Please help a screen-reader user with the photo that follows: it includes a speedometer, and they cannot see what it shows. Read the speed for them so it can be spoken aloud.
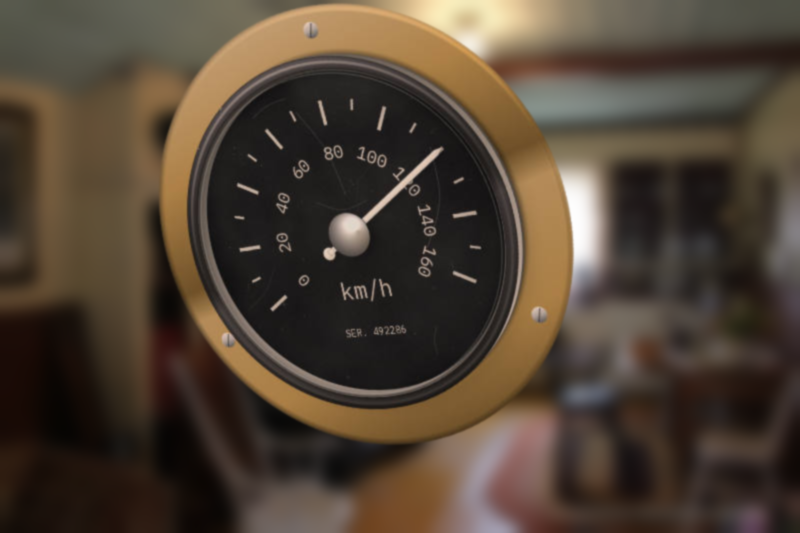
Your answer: 120 km/h
